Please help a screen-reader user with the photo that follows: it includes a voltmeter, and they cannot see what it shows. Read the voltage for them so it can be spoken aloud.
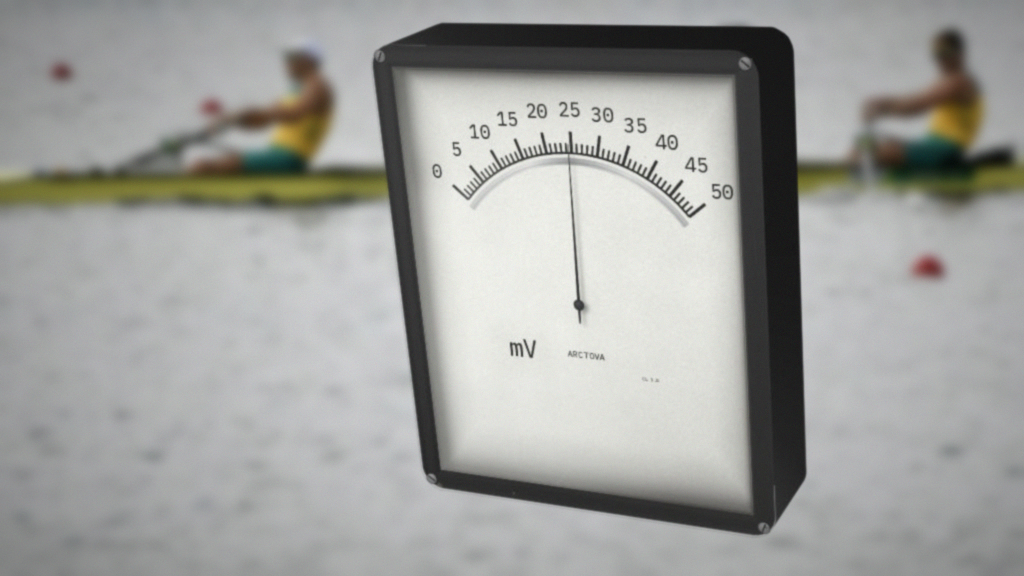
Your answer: 25 mV
